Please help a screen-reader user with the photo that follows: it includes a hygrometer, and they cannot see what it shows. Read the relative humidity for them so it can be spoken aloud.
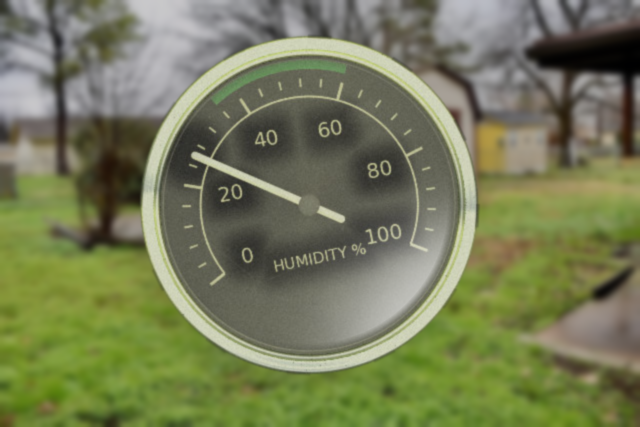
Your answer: 26 %
